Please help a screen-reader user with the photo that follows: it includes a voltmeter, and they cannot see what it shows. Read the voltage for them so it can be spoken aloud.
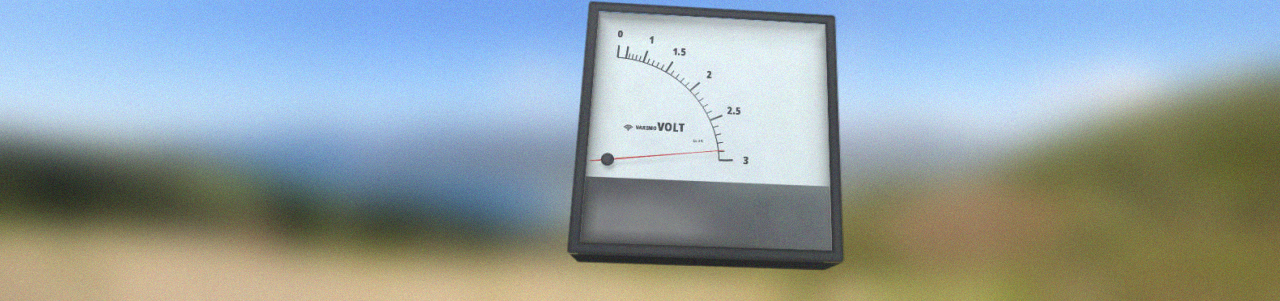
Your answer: 2.9 V
